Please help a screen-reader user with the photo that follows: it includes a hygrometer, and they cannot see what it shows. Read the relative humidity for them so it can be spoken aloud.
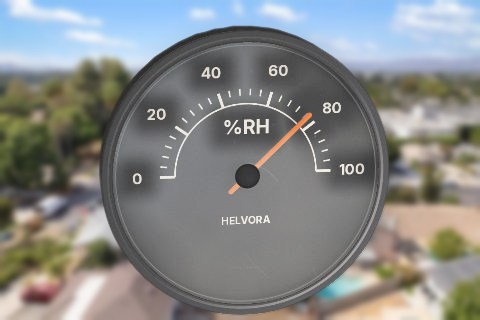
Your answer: 76 %
